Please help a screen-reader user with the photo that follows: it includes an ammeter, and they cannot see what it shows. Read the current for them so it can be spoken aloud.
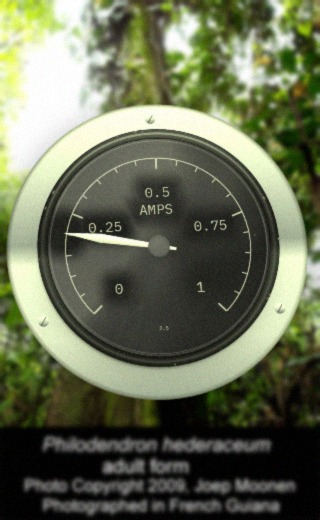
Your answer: 0.2 A
